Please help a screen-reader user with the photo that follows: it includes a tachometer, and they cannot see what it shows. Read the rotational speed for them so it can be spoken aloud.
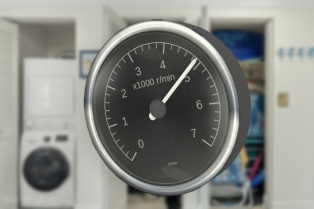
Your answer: 4900 rpm
